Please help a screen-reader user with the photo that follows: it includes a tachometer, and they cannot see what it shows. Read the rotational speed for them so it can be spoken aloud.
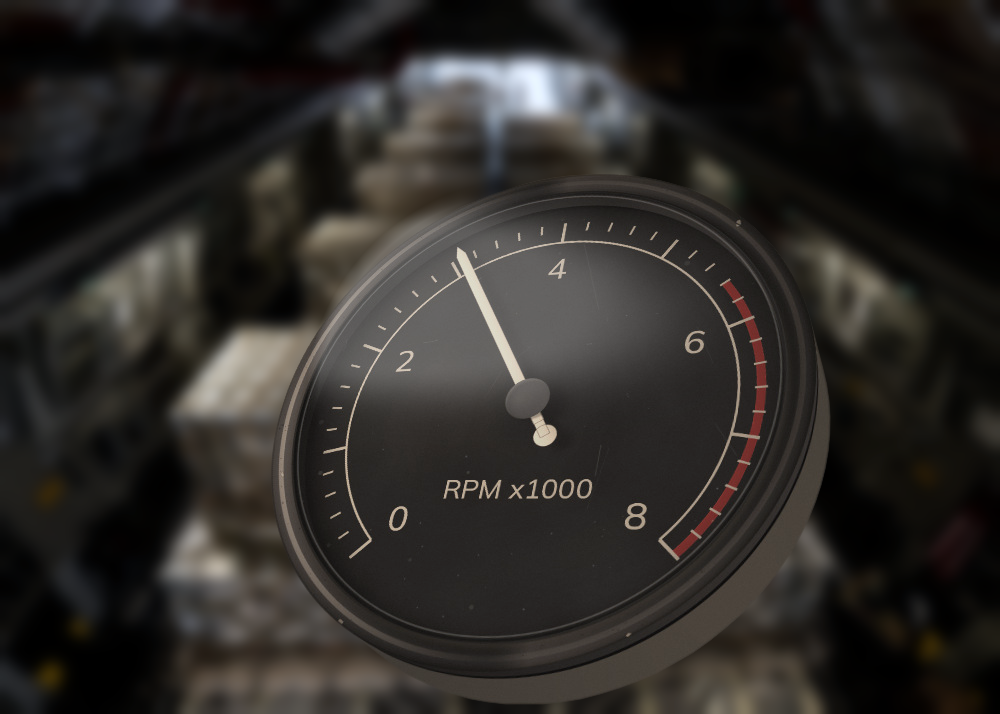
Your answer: 3100 rpm
